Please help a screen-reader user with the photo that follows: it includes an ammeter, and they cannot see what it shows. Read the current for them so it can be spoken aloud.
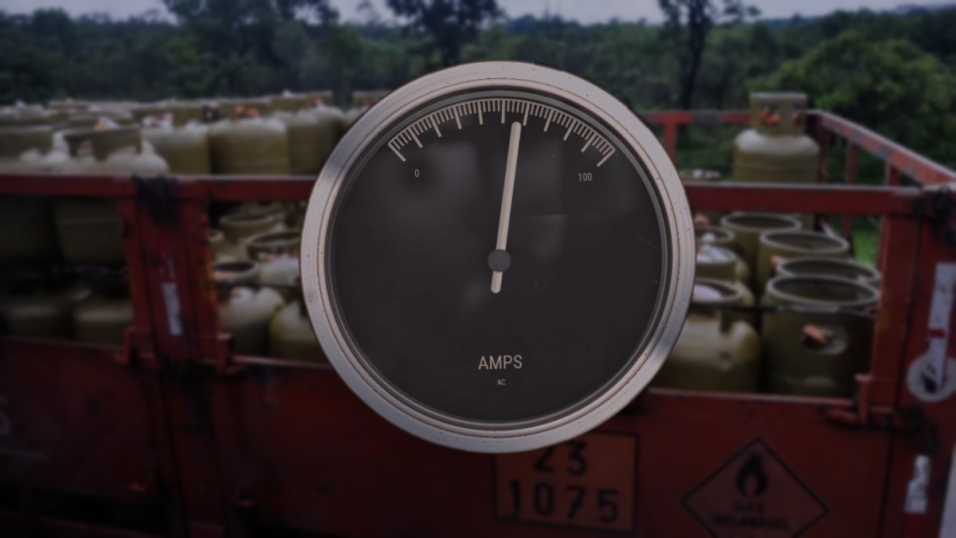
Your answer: 56 A
